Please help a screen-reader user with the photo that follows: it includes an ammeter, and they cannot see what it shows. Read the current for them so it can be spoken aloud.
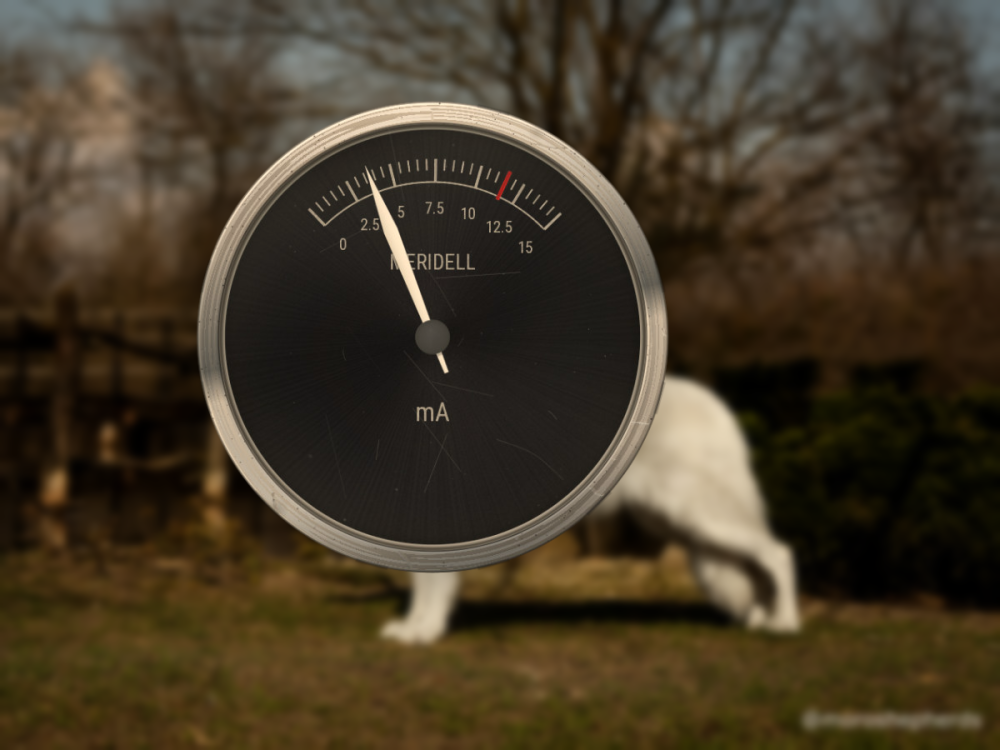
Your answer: 3.75 mA
